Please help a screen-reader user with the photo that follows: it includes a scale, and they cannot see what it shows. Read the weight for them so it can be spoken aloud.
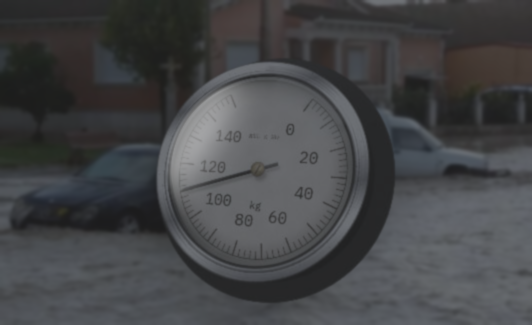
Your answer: 110 kg
